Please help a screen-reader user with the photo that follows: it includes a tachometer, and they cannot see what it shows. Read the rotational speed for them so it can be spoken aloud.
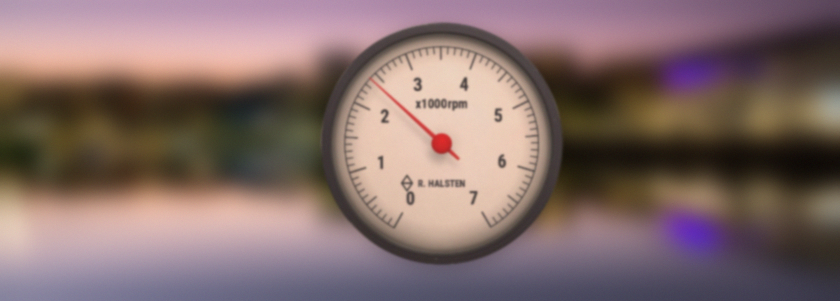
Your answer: 2400 rpm
